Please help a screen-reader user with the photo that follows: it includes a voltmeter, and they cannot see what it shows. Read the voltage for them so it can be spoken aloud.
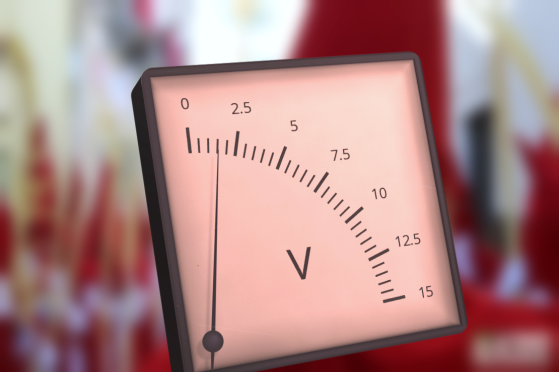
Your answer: 1.5 V
